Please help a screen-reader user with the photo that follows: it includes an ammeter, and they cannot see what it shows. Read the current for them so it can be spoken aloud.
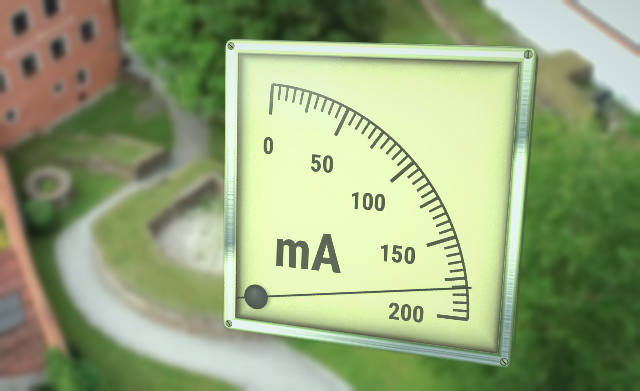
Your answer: 180 mA
